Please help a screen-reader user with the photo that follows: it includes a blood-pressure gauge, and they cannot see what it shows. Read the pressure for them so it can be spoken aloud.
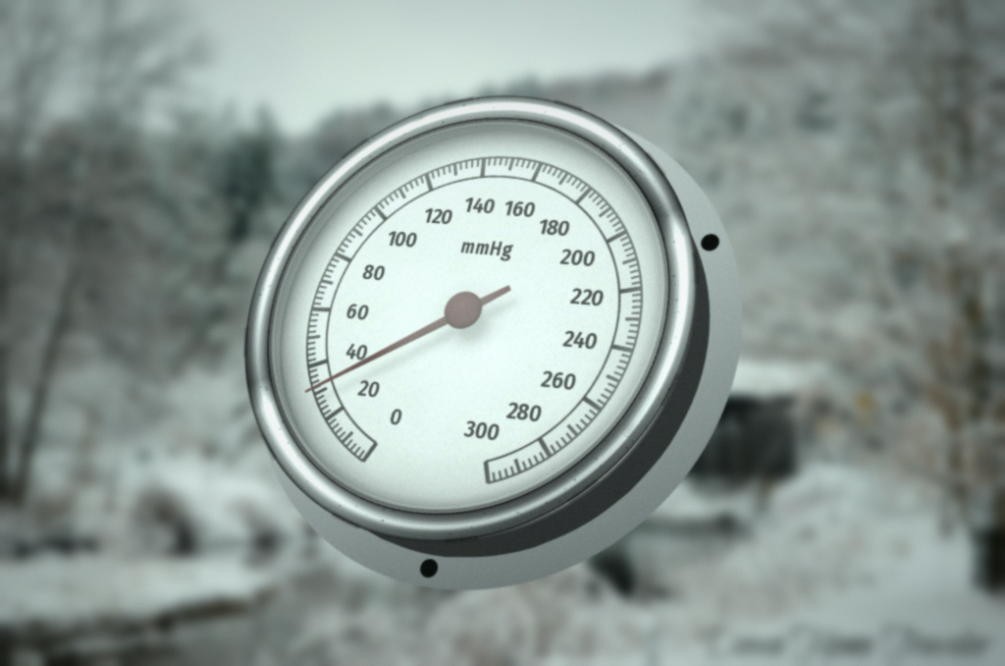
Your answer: 30 mmHg
